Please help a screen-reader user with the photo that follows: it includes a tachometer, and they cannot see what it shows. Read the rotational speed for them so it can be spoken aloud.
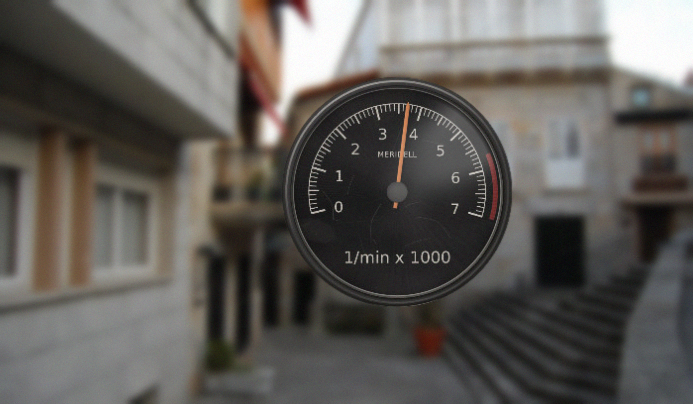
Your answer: 3700 rpm
